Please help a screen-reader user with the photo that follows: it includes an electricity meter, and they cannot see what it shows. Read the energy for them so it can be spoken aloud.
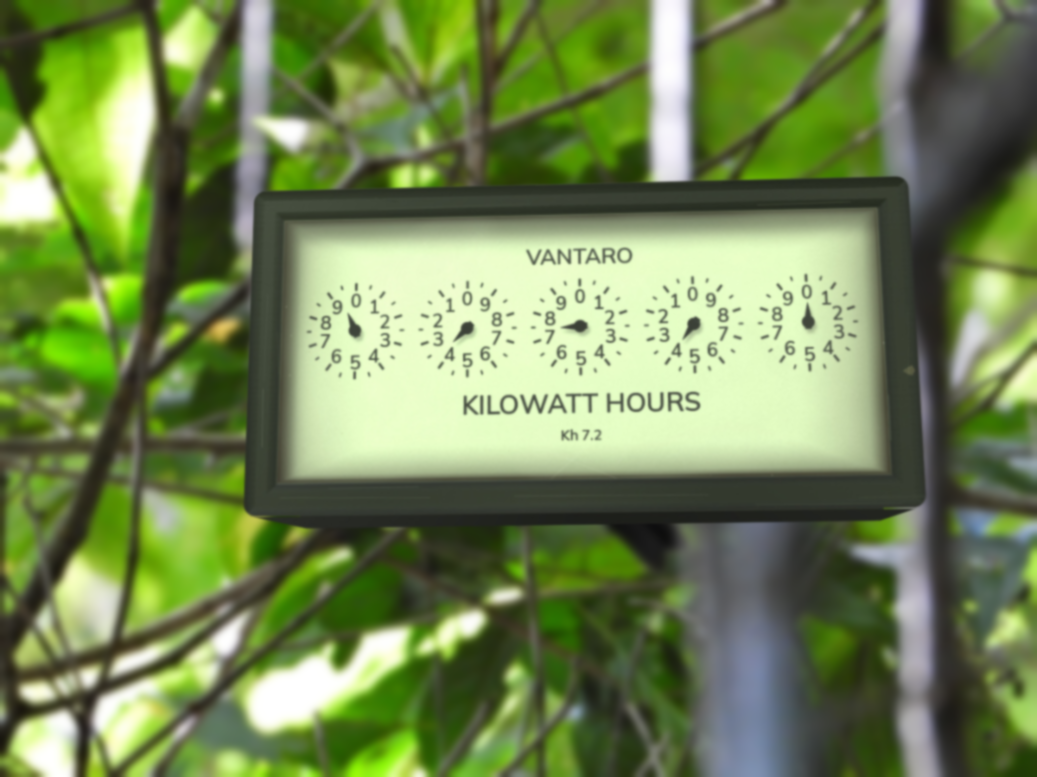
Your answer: 93740 kWh
